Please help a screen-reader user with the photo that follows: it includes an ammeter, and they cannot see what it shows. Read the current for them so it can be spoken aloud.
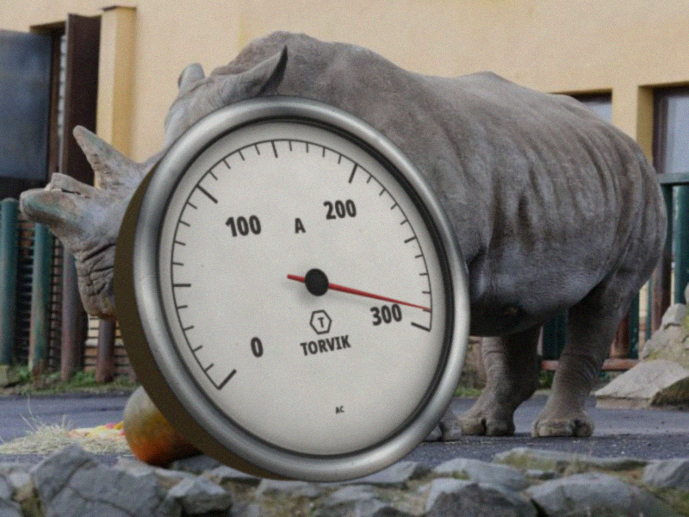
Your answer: 290 A
